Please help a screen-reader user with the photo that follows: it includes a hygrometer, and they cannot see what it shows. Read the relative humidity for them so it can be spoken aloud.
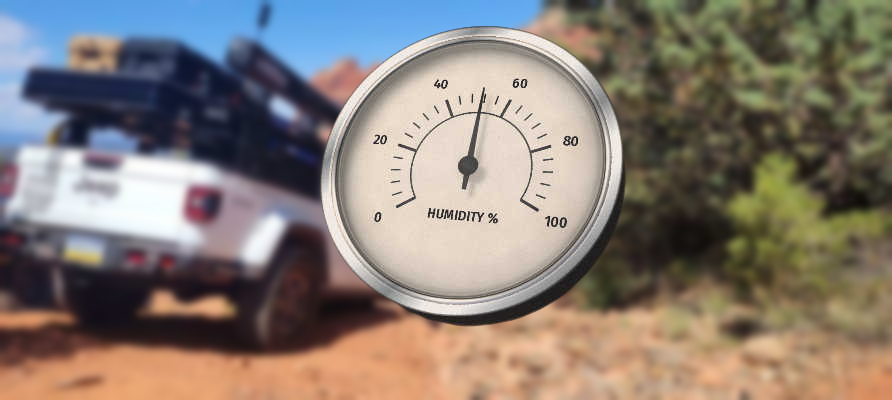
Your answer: 52 %
